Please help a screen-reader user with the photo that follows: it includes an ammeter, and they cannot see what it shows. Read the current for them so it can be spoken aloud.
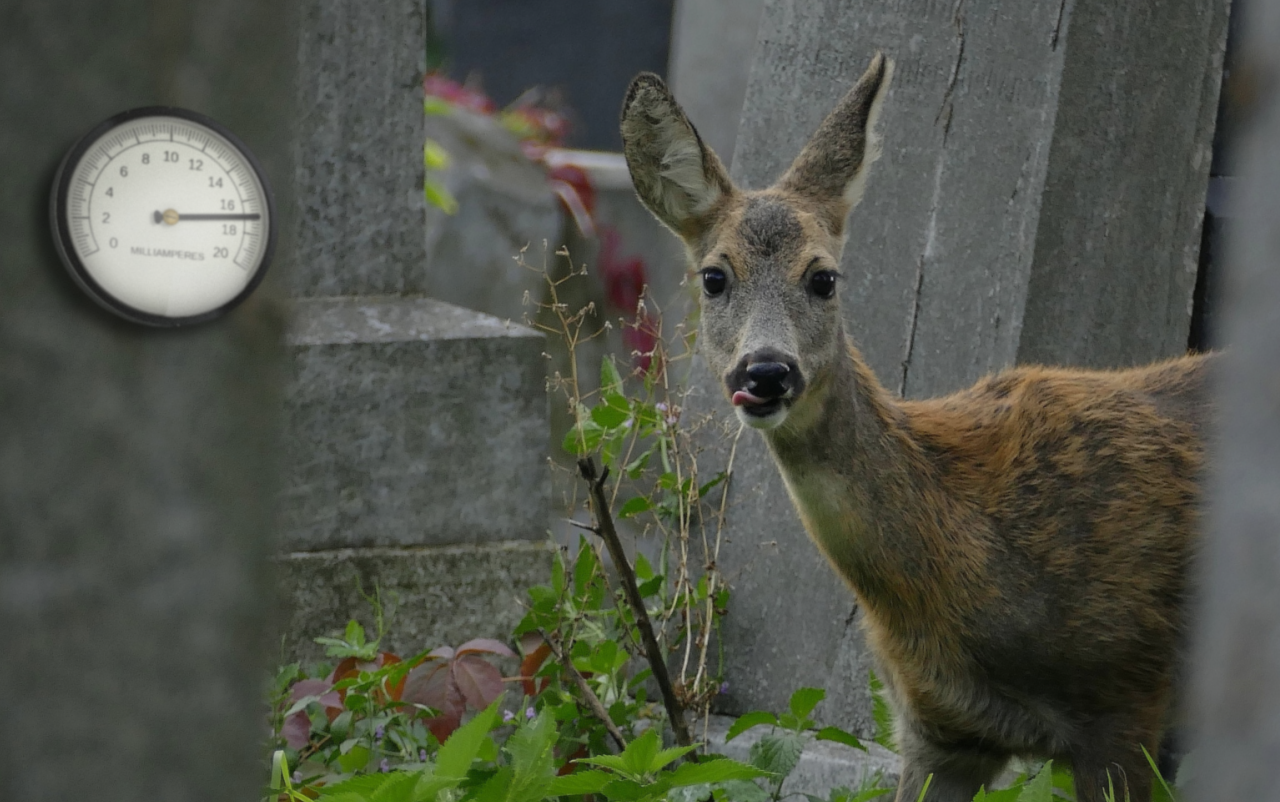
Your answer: 17 mA
